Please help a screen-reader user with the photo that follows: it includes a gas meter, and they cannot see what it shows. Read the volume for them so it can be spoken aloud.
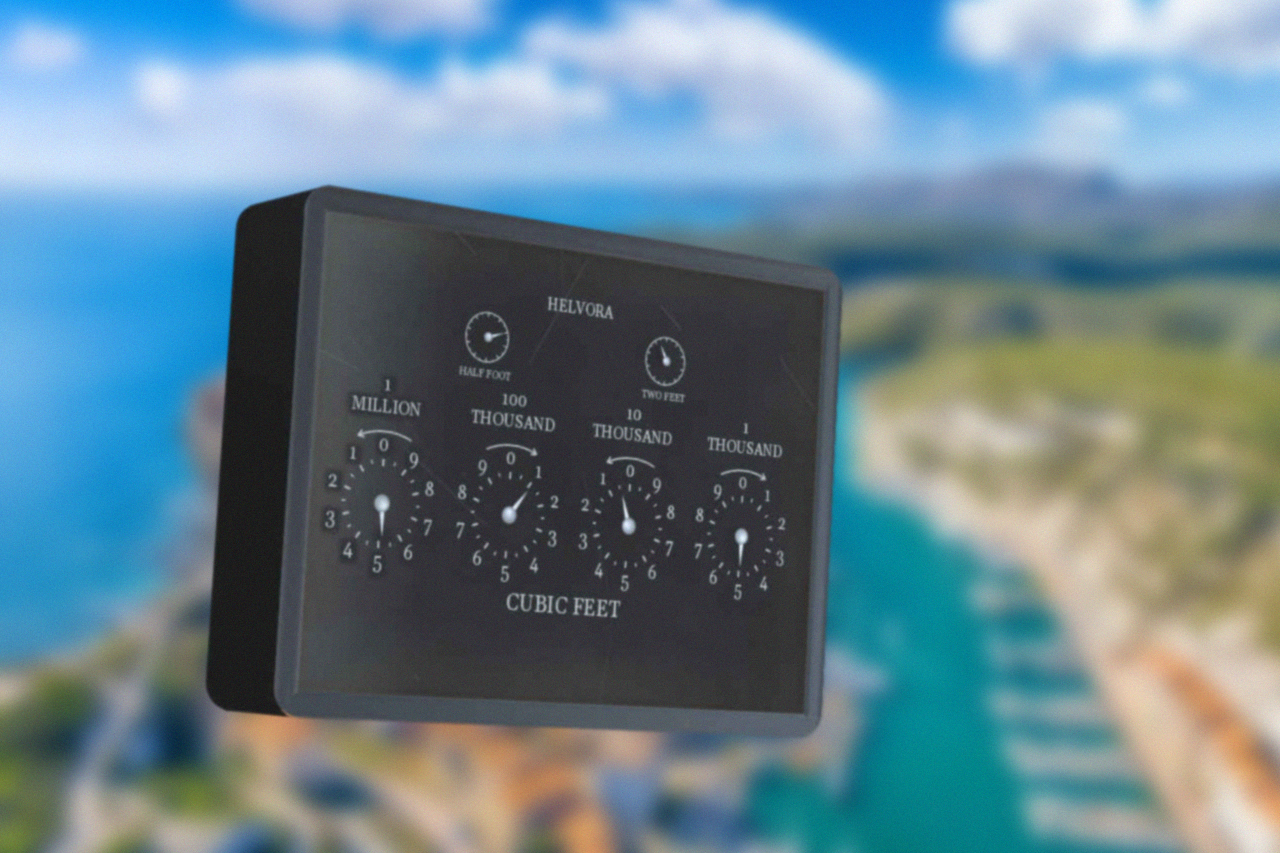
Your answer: 510500 ft³
